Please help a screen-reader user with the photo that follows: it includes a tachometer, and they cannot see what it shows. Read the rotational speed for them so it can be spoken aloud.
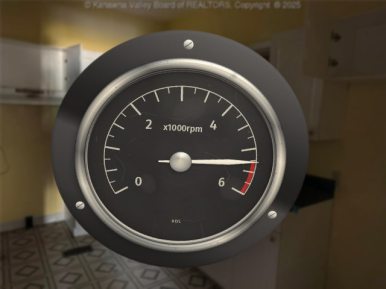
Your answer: 5250 rpm
